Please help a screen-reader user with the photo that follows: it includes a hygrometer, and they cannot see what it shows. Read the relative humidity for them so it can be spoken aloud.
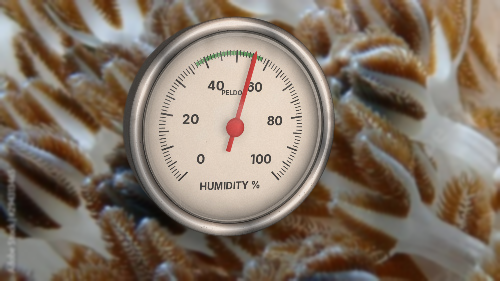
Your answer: 55 %
